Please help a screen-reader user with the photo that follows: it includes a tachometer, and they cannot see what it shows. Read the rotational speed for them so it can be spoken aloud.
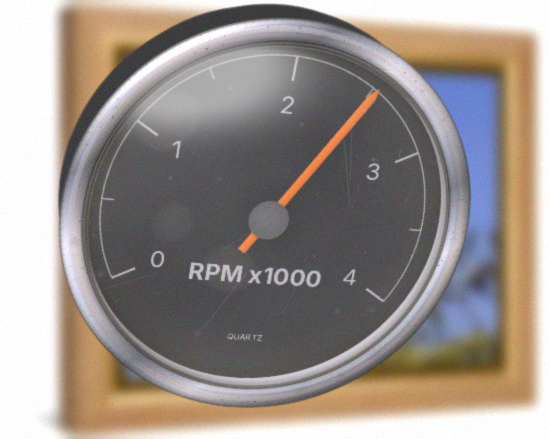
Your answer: 2500 rpm
